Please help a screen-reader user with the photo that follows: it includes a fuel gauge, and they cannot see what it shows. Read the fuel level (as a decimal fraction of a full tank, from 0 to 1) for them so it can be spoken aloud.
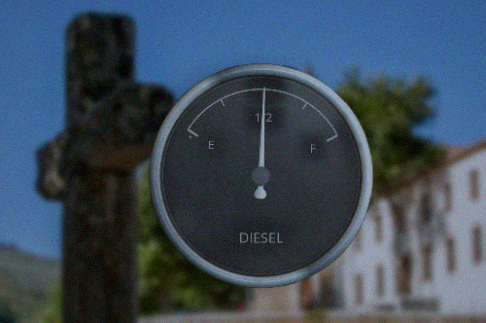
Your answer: 0.5
